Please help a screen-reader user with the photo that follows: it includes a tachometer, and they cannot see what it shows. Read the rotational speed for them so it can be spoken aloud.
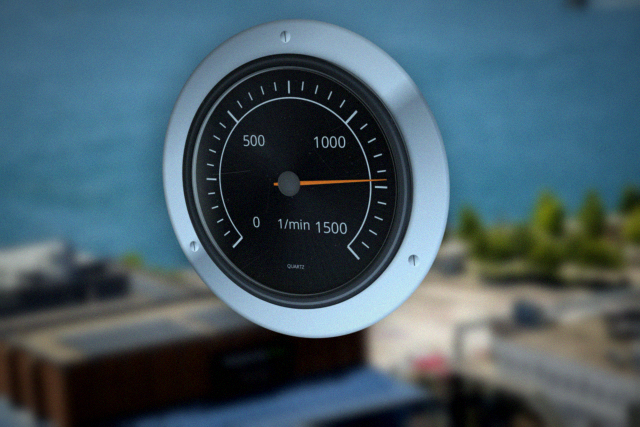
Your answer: 1225 rpm
